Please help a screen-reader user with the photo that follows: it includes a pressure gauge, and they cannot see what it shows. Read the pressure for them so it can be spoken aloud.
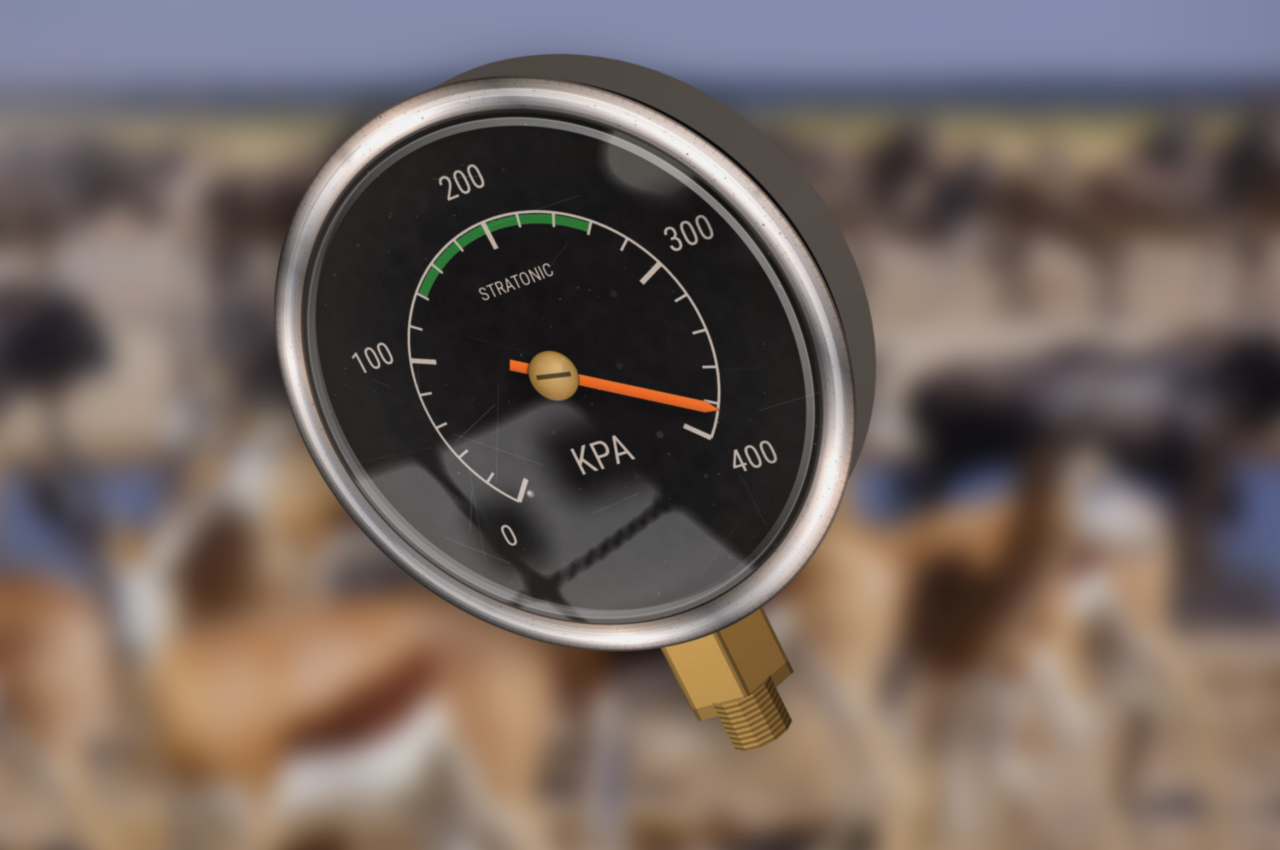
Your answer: 380 kPa
